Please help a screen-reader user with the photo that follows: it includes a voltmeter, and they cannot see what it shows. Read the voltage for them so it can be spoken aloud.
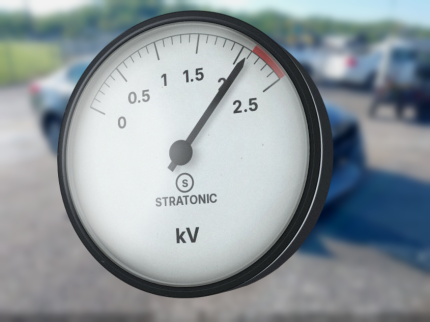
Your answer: 2.1 kV
